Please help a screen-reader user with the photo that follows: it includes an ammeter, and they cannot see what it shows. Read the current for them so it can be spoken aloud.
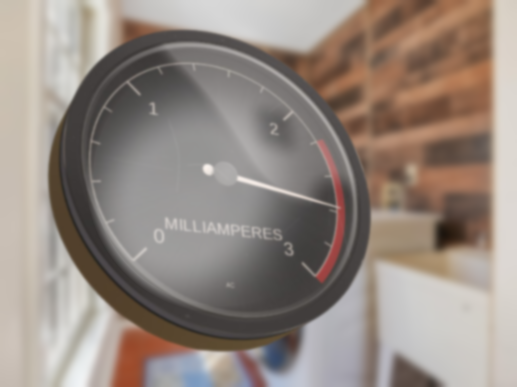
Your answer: 2.6 mA
